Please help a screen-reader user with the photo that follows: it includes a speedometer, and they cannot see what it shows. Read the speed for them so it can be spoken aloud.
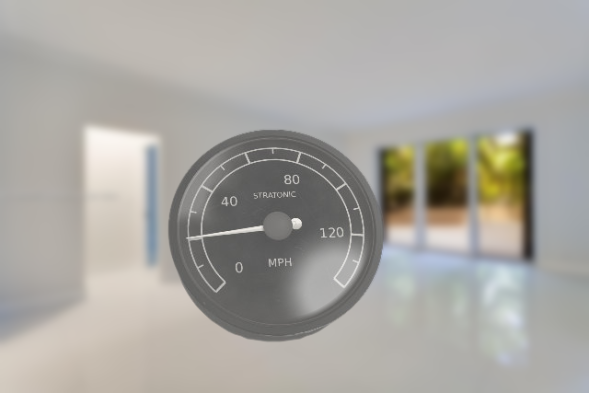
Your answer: 20 mph
